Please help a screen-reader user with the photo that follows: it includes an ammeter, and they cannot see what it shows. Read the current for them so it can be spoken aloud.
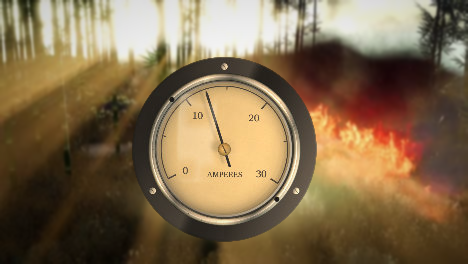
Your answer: 12.5 A
